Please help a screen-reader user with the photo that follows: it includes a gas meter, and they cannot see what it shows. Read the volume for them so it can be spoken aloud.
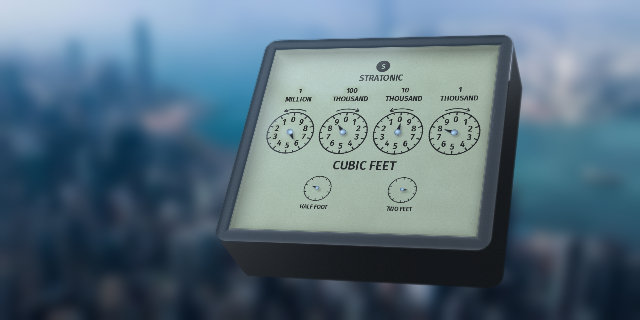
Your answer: 589800 ft³
